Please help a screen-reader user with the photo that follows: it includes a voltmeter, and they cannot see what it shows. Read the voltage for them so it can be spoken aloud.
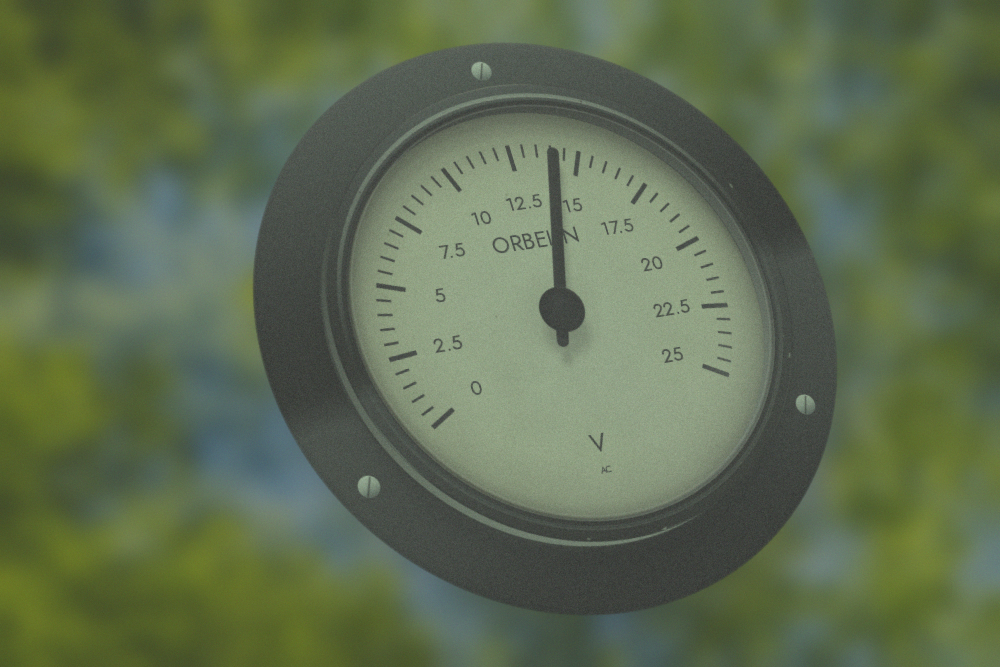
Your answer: 14 V
